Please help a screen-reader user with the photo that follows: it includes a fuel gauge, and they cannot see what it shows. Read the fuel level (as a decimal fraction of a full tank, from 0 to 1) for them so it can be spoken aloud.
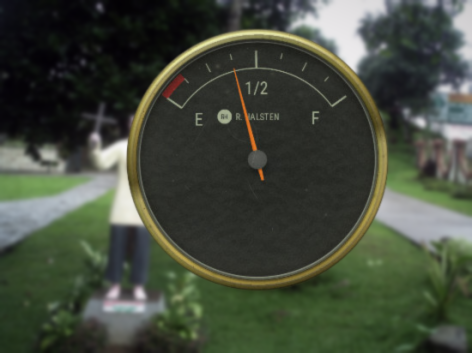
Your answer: 0.375
